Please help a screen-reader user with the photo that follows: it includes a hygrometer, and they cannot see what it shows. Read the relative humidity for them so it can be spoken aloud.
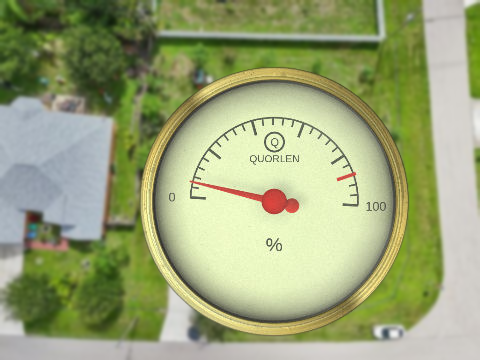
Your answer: 6 %
